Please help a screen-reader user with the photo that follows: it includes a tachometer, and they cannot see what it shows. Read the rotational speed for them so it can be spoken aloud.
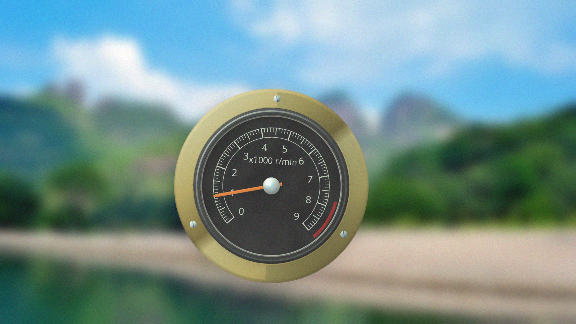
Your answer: 1000 rpm
